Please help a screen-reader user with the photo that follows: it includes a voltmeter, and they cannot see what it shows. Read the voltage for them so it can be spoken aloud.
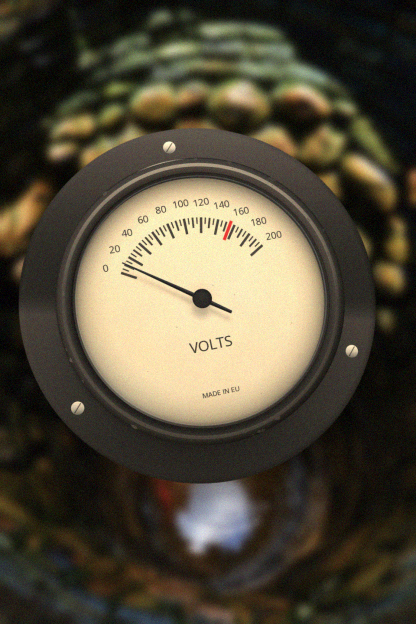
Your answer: 10 V
